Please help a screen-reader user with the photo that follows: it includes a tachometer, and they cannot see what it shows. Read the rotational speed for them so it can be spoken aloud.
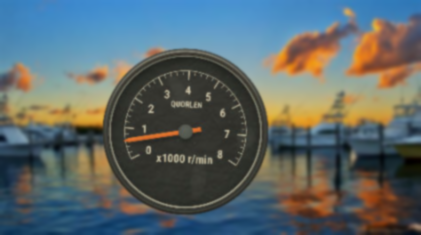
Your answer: 600 rpm
